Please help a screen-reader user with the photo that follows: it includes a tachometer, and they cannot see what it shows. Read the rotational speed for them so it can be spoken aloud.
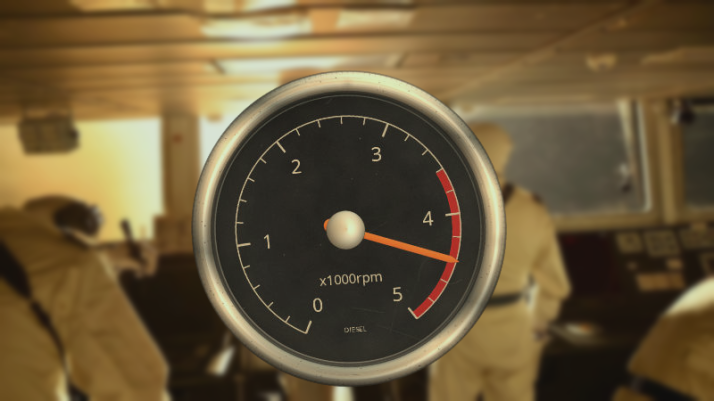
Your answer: 4400 rpm
